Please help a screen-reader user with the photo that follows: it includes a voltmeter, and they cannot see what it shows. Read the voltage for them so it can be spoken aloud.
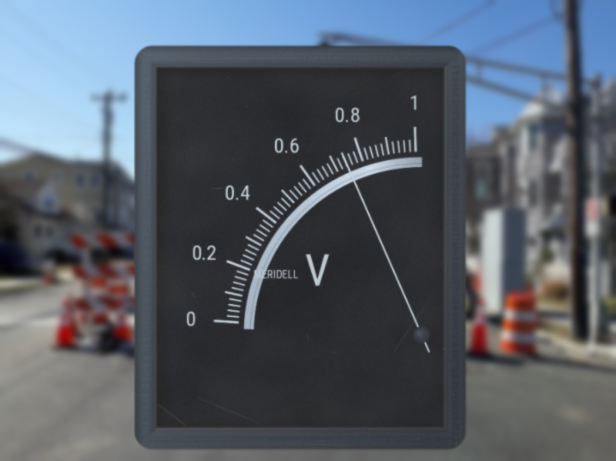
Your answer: 0.74 V
